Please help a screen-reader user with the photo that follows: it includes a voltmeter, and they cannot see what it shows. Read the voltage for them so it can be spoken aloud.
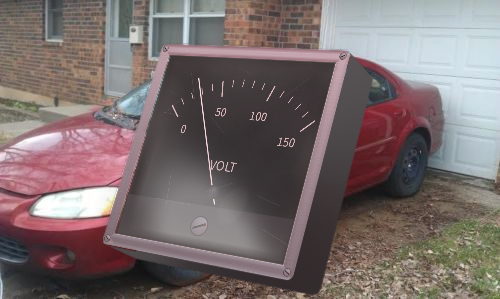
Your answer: 30 V
